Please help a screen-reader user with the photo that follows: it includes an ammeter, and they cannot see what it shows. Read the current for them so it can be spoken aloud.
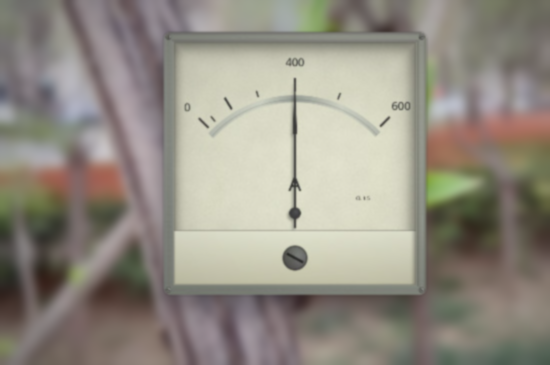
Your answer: 400 A
